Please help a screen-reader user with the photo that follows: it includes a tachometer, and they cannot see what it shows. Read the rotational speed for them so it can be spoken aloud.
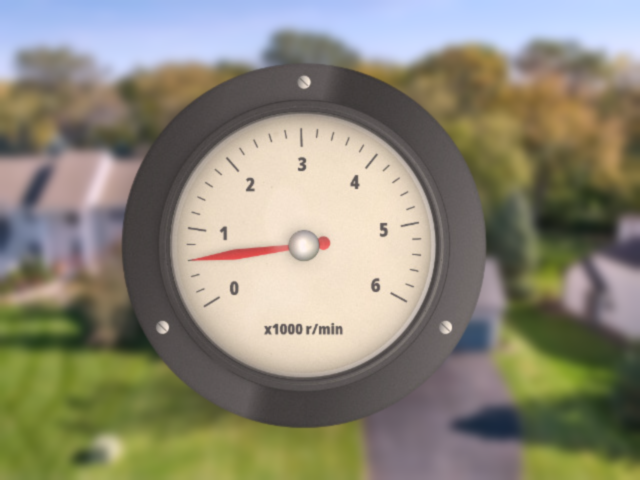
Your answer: 600 rpm
